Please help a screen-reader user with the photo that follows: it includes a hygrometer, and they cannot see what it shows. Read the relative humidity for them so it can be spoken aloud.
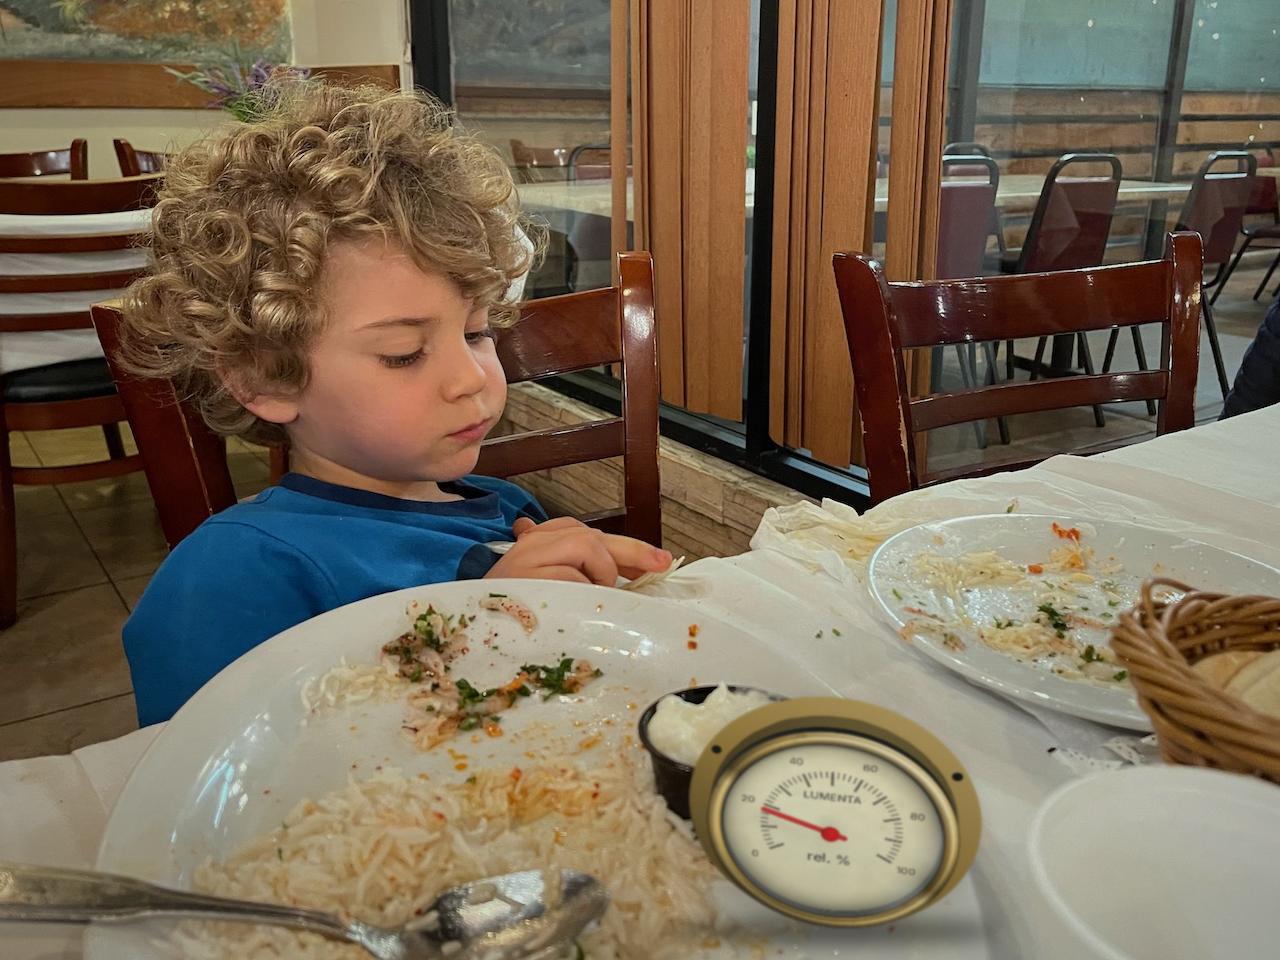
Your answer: 20 %
